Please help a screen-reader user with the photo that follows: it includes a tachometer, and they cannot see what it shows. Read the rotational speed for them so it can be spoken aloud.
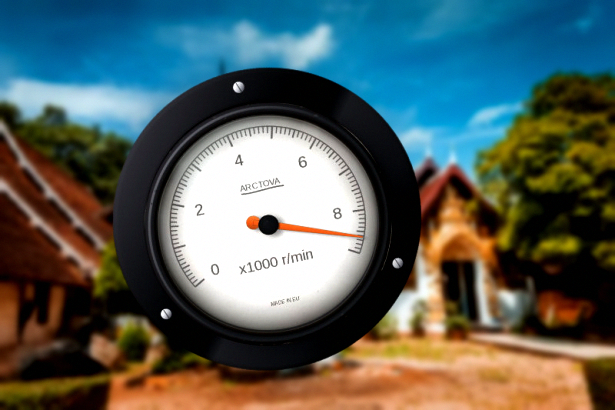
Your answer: 8600 rpm
